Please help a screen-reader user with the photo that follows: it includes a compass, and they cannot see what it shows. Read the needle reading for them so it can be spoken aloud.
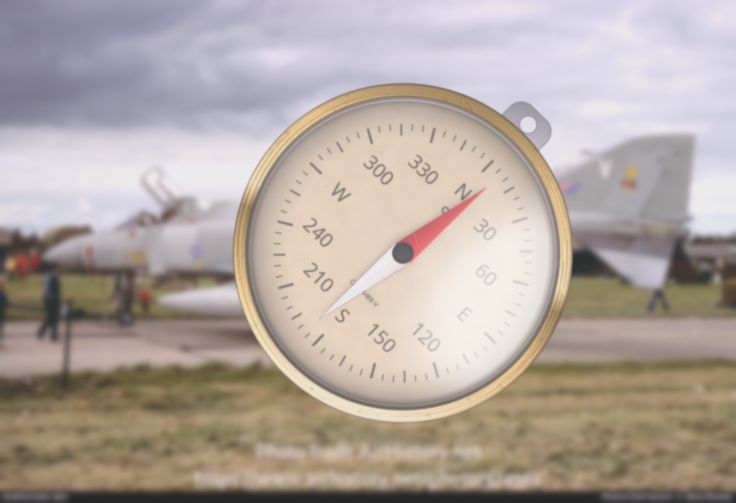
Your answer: 7.5 °
